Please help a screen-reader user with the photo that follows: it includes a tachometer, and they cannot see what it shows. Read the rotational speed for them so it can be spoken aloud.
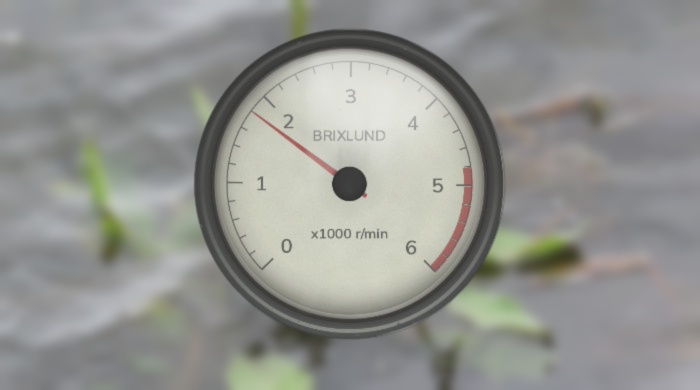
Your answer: 1800 rpm
